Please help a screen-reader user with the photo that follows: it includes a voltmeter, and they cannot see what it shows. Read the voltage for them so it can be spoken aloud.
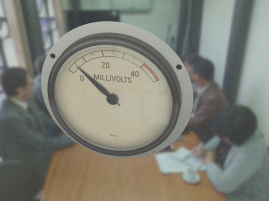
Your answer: 5 mV
